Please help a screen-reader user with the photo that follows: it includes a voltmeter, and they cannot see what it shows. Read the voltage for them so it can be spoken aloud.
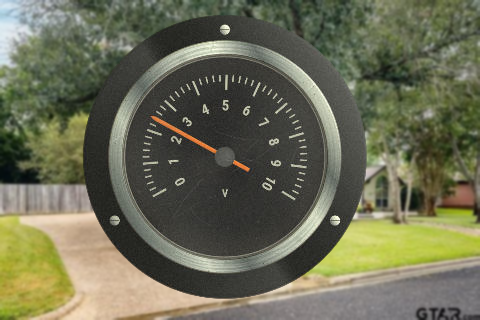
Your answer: 2.4 V
